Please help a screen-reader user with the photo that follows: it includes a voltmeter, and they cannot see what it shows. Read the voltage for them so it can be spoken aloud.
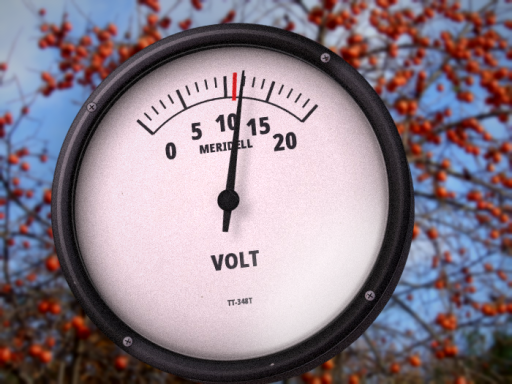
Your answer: 12 V
